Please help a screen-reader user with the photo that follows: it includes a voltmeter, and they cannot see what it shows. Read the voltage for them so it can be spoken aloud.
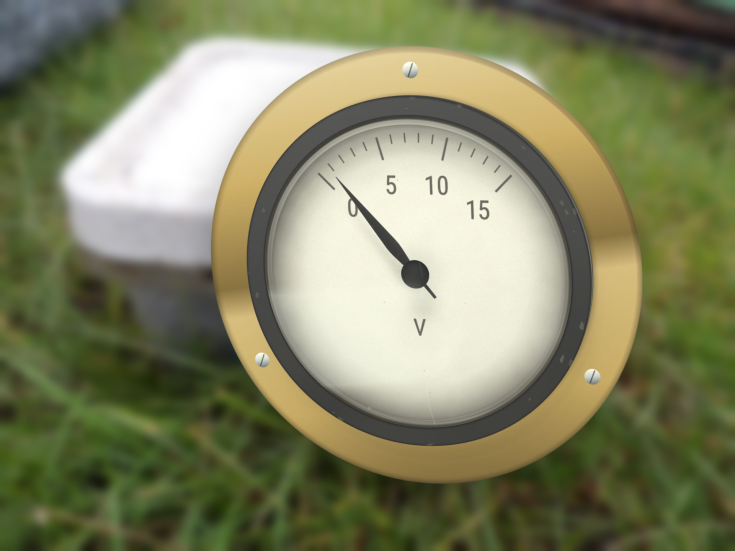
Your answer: 1 V
